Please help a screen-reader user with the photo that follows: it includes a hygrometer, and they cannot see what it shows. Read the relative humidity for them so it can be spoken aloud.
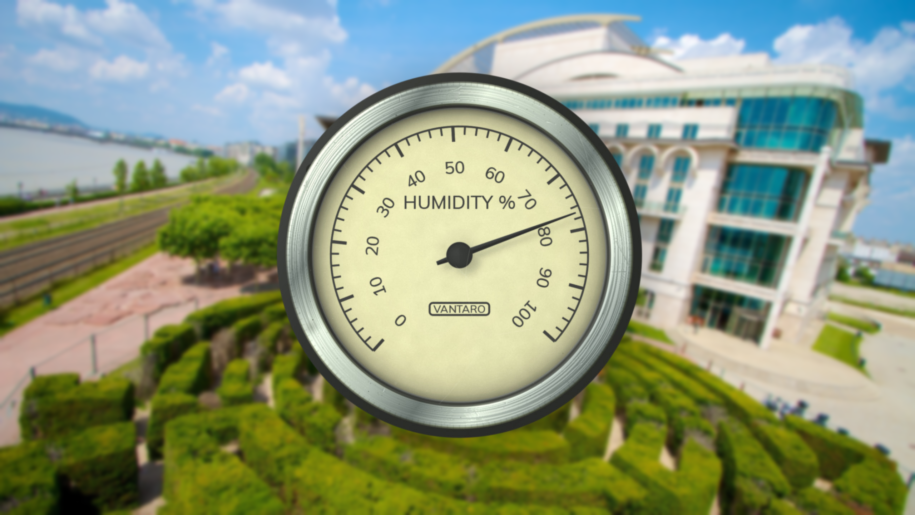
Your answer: 77 %
